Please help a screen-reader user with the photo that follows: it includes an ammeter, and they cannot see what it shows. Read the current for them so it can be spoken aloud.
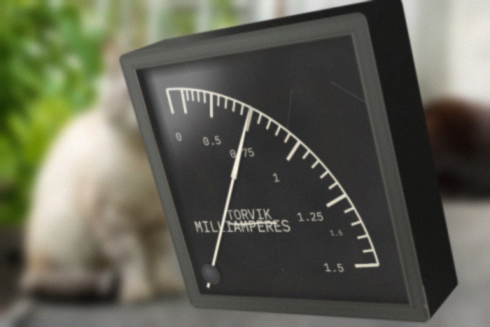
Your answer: 0.75 mA
